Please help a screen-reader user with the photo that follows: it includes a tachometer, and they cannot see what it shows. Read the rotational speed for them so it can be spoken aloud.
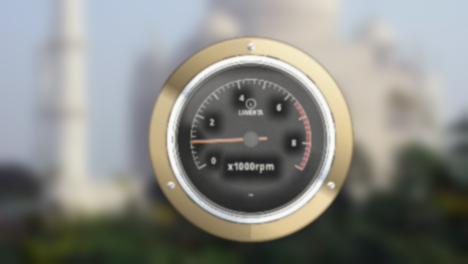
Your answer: 1000 rpm
